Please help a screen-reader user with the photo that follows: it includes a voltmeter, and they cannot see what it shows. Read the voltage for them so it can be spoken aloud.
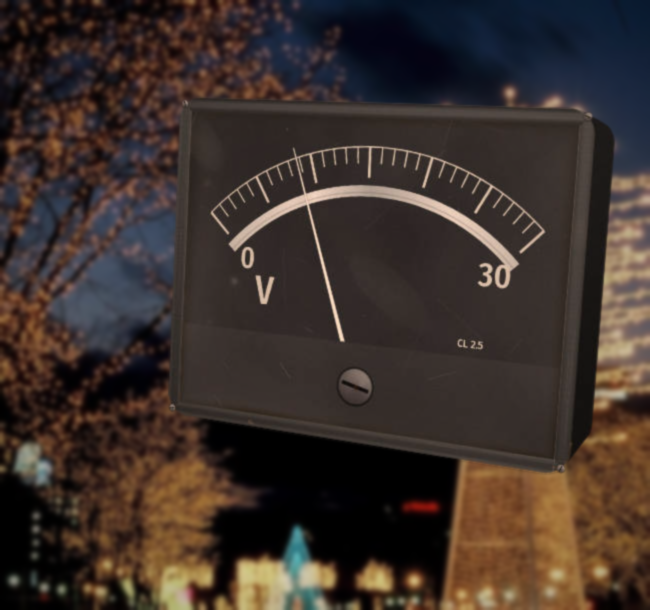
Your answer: 9 V
